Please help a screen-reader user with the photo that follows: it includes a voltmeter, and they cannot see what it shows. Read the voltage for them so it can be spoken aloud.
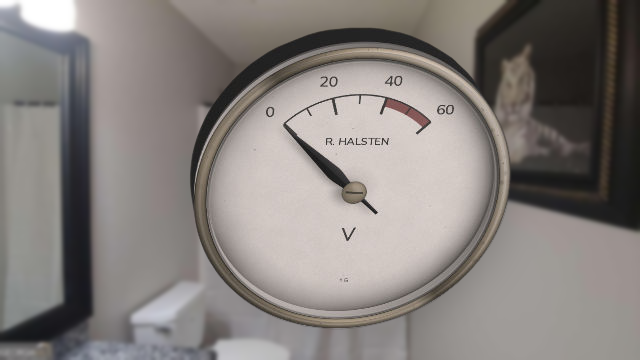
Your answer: 0 V
